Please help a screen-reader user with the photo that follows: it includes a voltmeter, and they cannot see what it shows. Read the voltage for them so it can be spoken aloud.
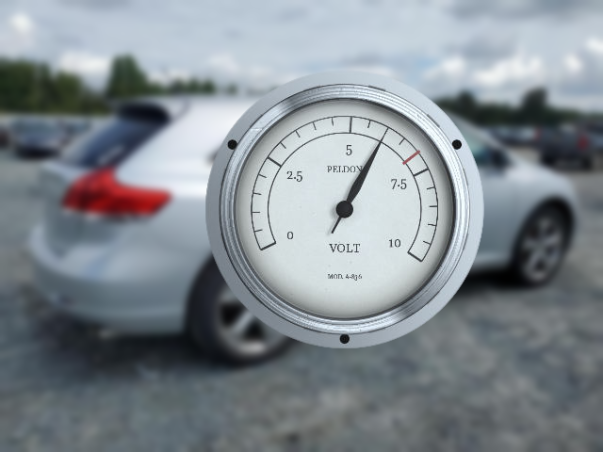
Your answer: 6 V
